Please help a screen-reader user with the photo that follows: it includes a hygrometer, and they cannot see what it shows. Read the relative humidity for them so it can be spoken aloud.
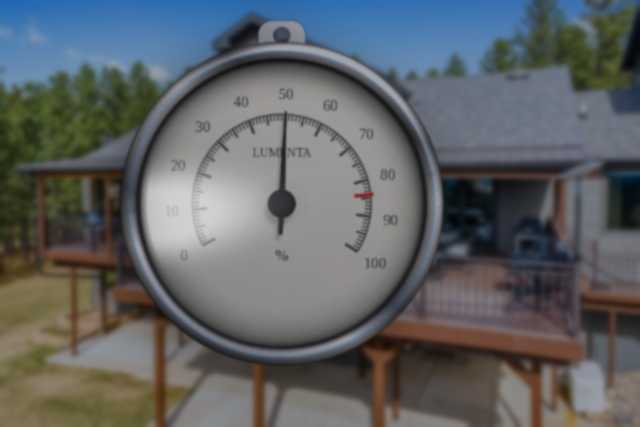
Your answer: 50 %
